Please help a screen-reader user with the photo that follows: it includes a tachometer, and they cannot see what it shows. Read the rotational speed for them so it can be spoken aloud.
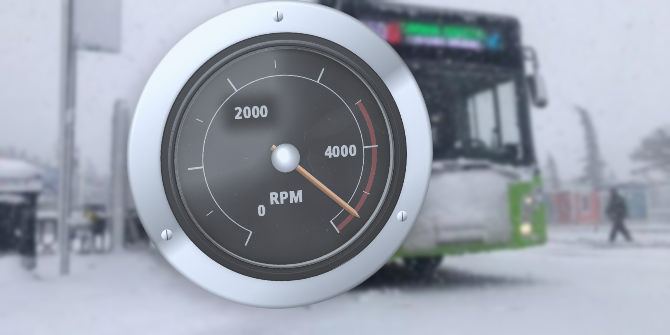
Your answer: 4750 rpm
